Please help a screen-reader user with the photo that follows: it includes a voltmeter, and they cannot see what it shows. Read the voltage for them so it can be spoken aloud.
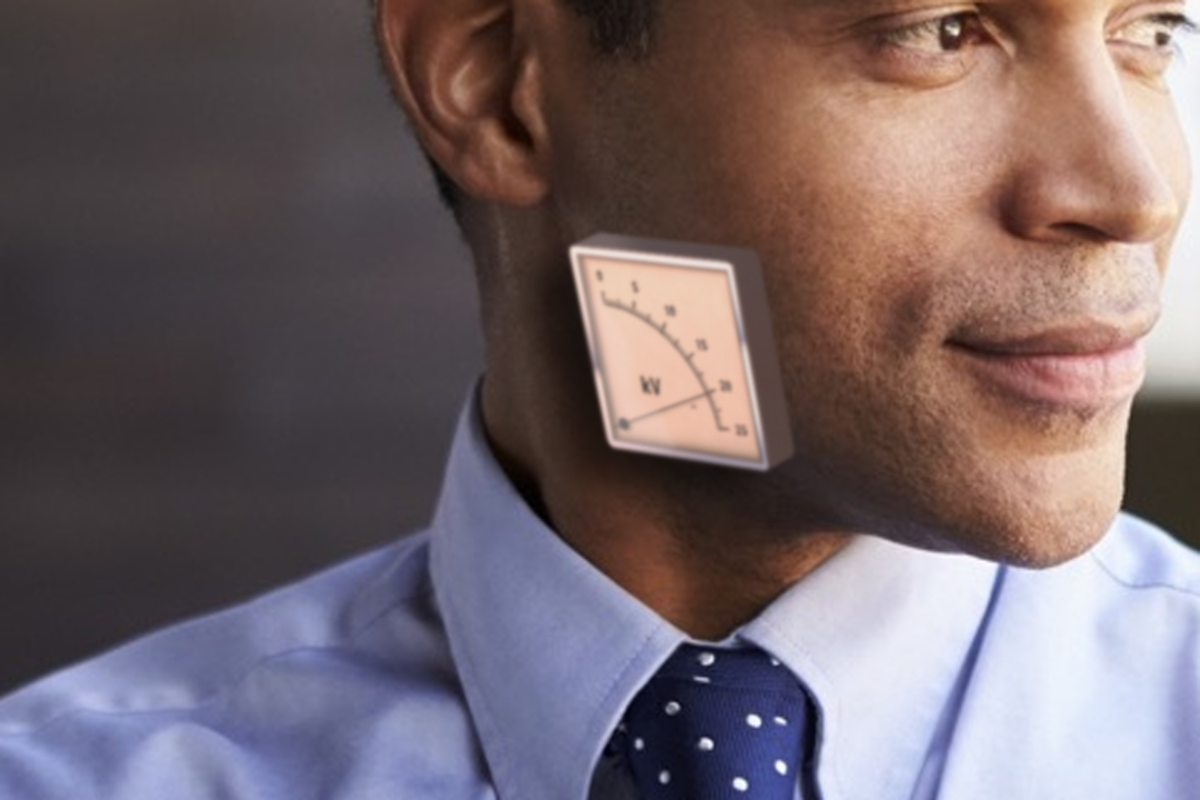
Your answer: 20 kV
